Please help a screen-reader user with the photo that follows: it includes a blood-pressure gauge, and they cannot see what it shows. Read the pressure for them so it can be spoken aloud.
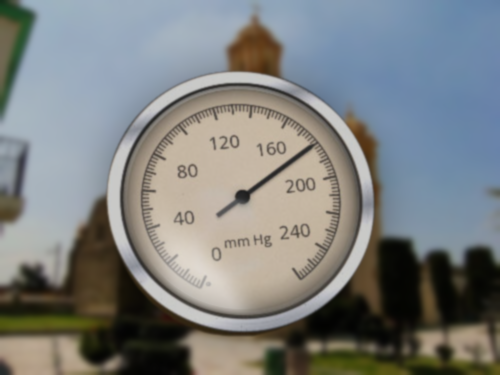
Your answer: 180 mmHg
